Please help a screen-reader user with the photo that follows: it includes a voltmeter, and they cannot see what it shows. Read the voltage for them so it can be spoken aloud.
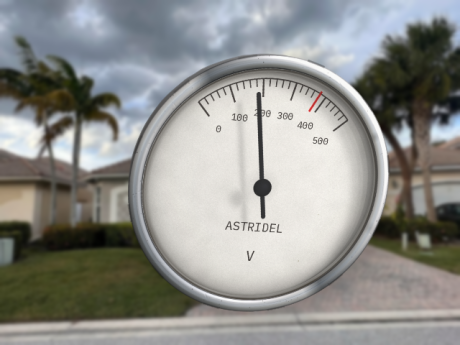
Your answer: 180 V
